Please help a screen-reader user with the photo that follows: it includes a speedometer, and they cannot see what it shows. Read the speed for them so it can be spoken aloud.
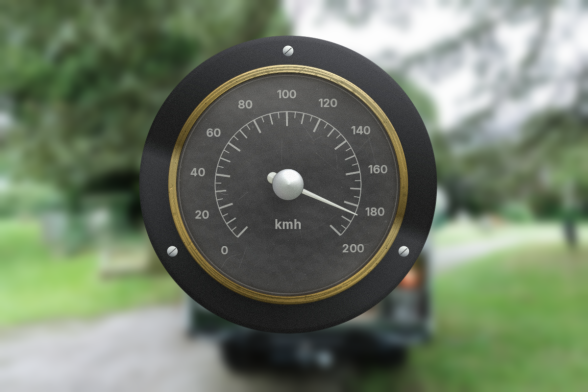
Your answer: 185 km/h
